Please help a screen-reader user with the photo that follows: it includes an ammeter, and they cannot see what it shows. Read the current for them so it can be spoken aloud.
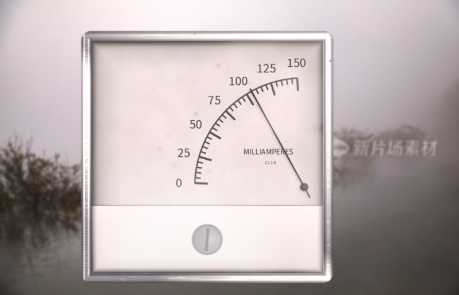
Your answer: 105 mA
